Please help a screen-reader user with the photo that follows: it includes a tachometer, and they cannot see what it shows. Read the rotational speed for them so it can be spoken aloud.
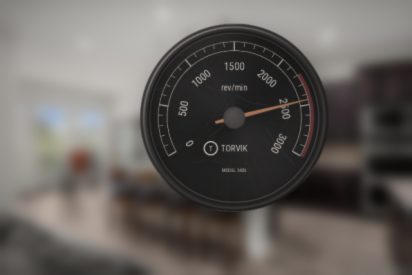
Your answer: 2450 rpm
